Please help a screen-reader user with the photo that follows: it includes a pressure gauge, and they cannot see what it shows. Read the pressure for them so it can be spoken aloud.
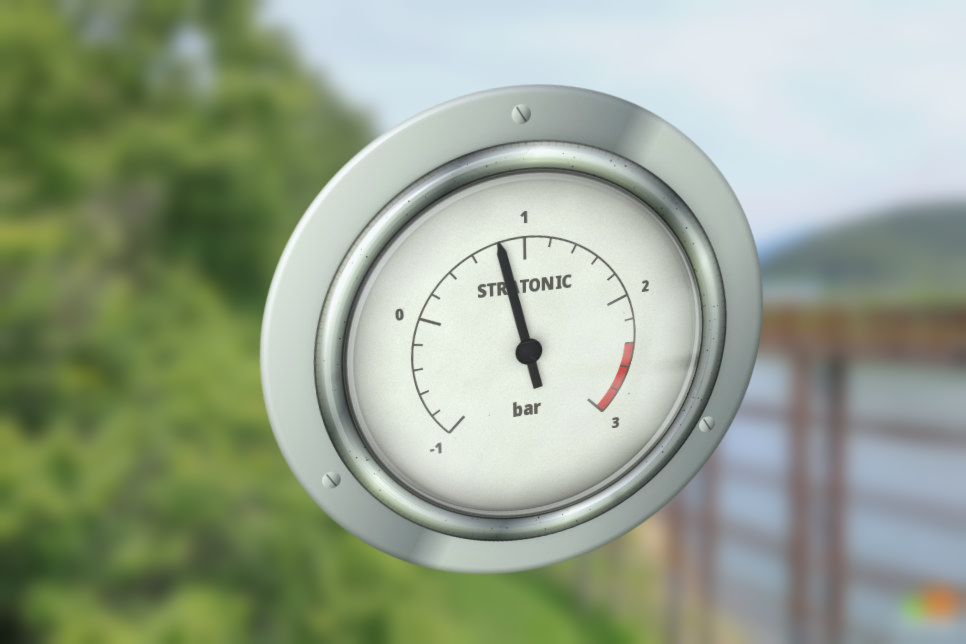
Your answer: 0.8 bar
